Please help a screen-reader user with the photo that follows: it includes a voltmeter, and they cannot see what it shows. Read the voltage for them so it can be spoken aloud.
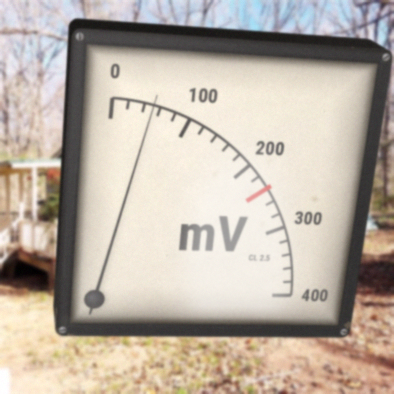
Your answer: 50 mV
